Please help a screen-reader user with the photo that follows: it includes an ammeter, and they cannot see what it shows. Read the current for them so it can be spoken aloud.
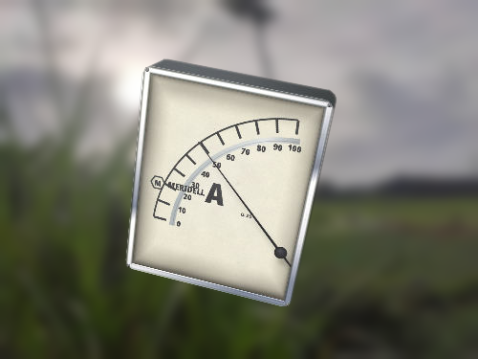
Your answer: 50 A
